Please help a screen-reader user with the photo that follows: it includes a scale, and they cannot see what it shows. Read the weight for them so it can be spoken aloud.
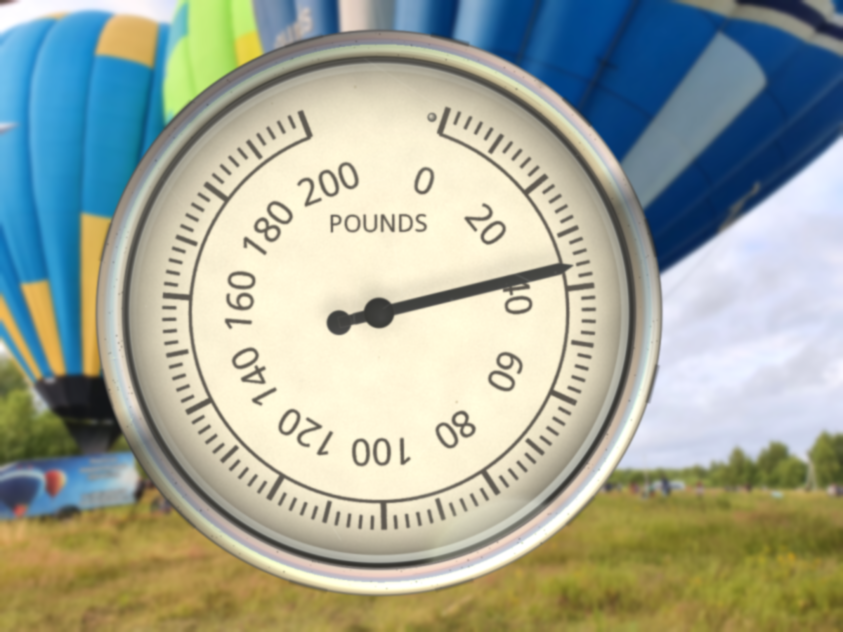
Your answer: 36 lb
